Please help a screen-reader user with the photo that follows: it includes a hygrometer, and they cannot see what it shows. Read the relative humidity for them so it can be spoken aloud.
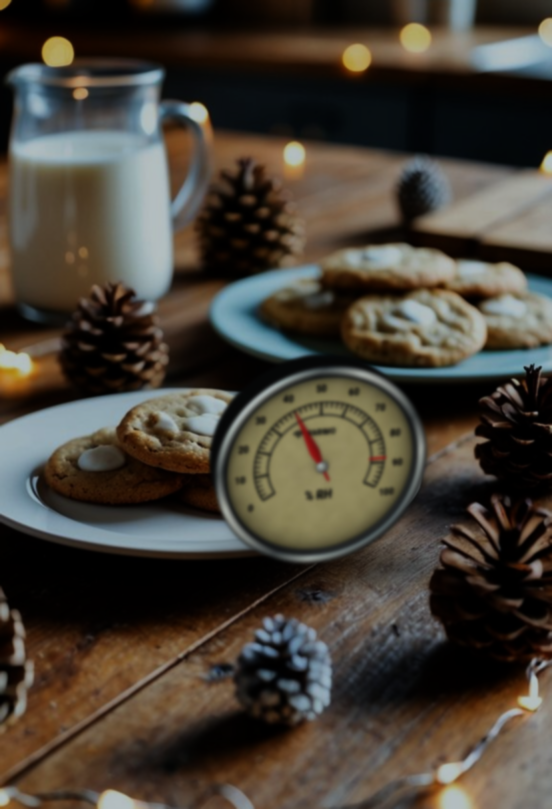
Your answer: 40 %
